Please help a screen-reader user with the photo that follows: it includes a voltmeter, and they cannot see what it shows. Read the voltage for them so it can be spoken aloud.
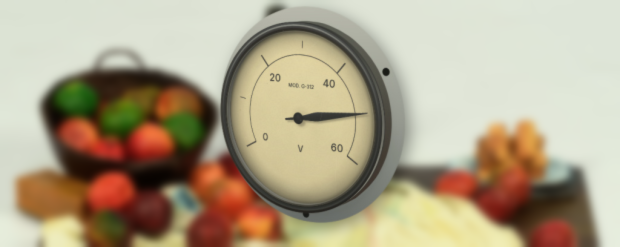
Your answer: 50 V
